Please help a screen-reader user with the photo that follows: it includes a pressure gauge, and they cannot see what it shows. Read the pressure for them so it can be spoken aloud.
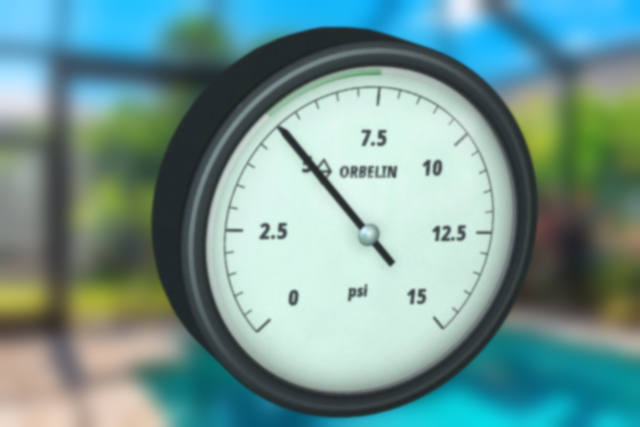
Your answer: 5 psi
